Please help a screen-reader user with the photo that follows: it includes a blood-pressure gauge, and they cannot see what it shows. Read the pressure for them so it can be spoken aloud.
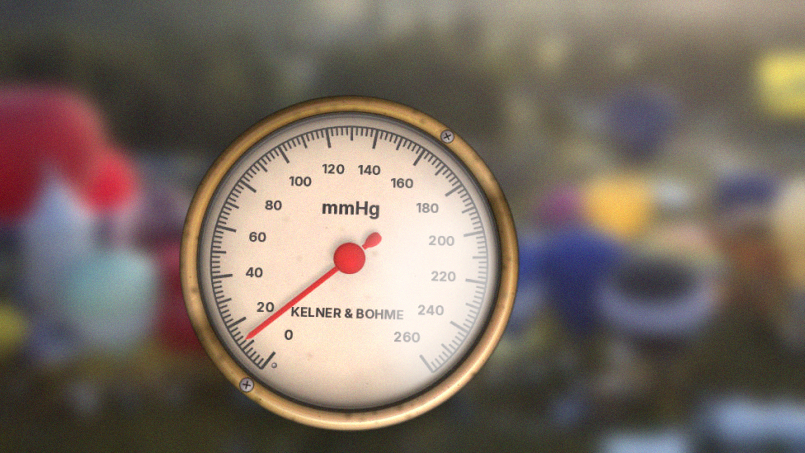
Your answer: 12 mmHg
